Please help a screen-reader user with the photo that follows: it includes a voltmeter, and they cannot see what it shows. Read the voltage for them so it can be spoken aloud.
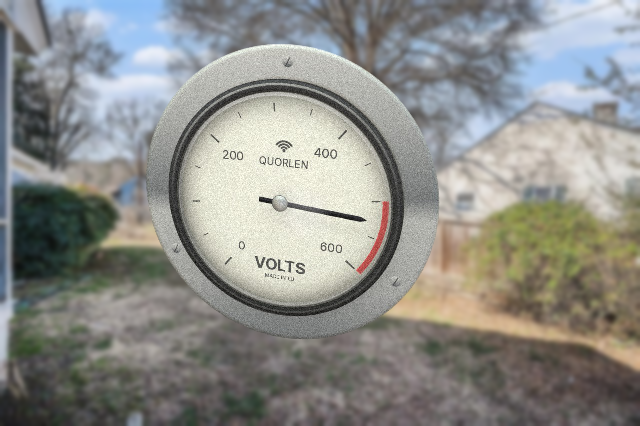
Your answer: 525 V
